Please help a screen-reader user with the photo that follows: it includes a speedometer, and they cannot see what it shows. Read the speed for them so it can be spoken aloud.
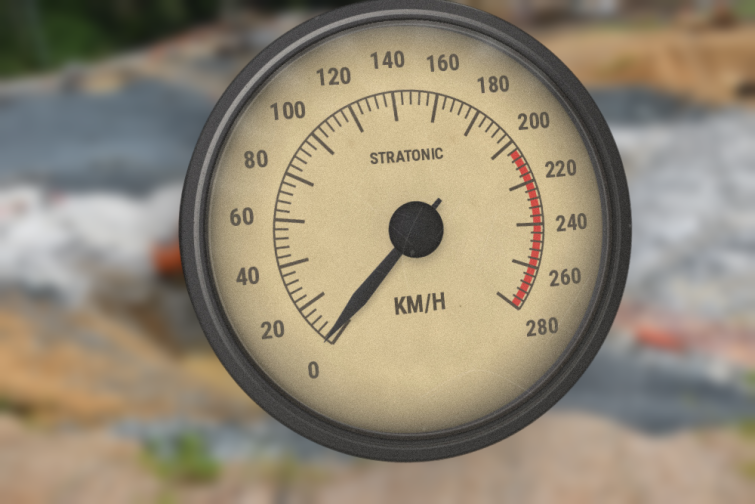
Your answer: 4 km/h
